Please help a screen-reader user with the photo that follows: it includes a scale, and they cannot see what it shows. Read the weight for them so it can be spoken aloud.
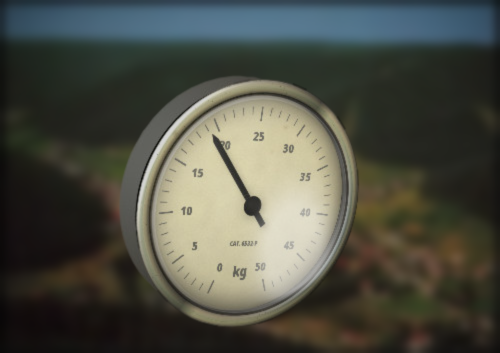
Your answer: 19 kg
